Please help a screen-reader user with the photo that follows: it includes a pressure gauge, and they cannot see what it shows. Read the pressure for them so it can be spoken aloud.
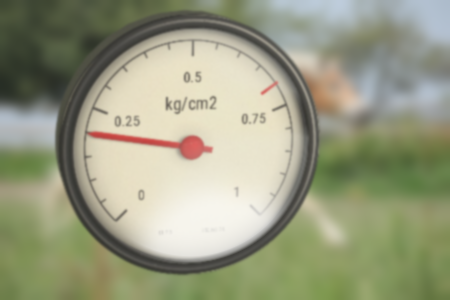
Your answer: 0.2 kg/cm²
